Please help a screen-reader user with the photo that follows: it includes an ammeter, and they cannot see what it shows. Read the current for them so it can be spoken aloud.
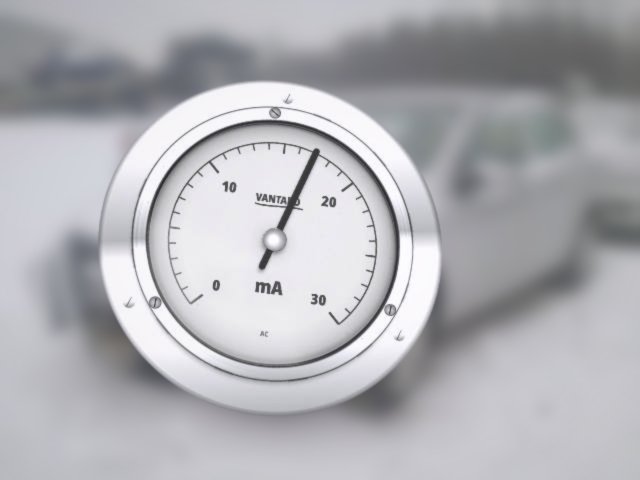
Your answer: 17 mA
